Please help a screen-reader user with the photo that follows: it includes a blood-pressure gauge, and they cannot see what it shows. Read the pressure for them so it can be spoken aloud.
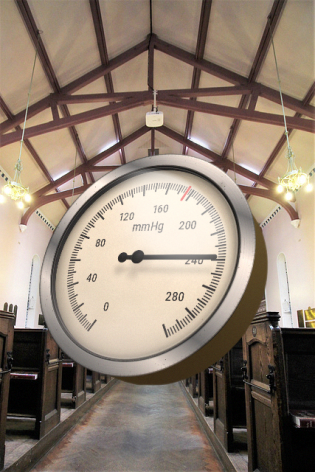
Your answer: 240 mmHg
